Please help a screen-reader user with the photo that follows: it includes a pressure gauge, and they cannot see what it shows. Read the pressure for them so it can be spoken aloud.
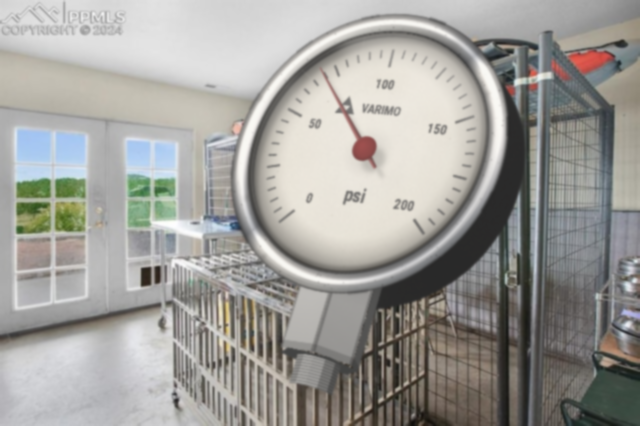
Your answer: 70 psi
